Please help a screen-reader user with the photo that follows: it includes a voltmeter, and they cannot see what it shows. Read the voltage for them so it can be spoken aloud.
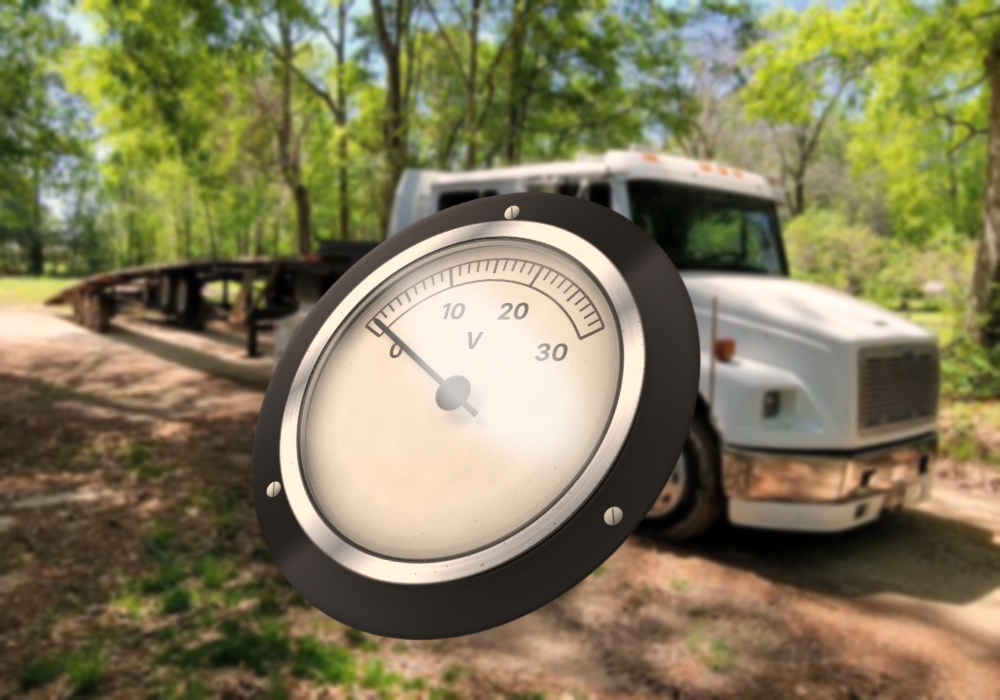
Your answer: 1 V
